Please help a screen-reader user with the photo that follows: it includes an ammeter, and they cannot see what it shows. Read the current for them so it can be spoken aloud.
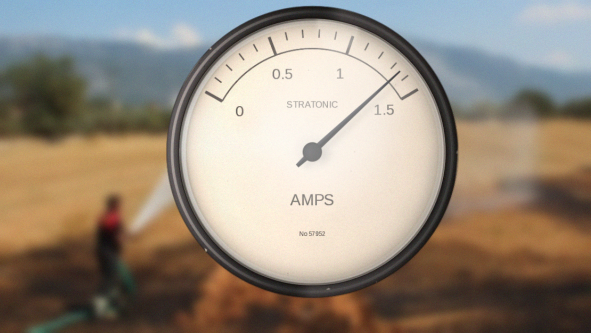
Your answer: 1.35 A
